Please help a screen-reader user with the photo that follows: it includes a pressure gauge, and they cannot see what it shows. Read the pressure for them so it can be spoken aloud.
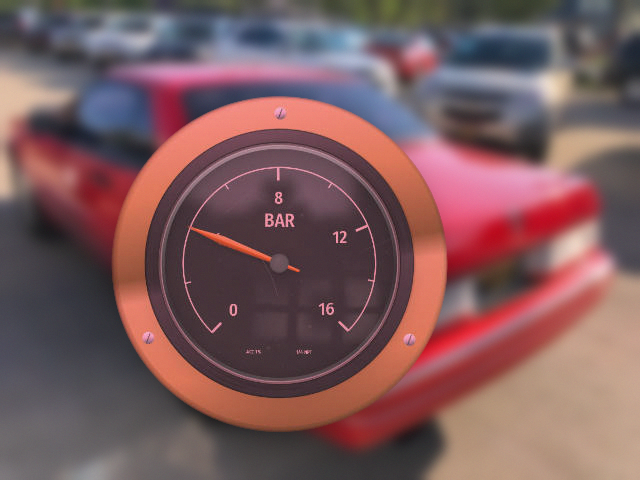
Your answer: 4 bar
